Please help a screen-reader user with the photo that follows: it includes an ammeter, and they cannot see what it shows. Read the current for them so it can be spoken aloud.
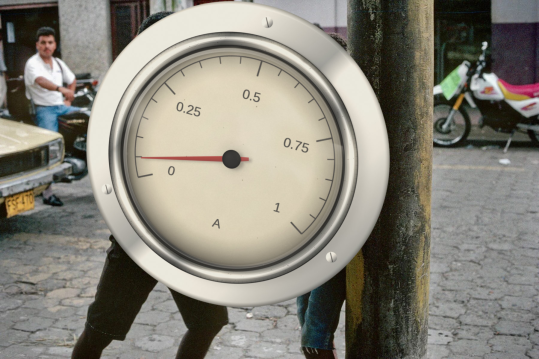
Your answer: 0.05 A
